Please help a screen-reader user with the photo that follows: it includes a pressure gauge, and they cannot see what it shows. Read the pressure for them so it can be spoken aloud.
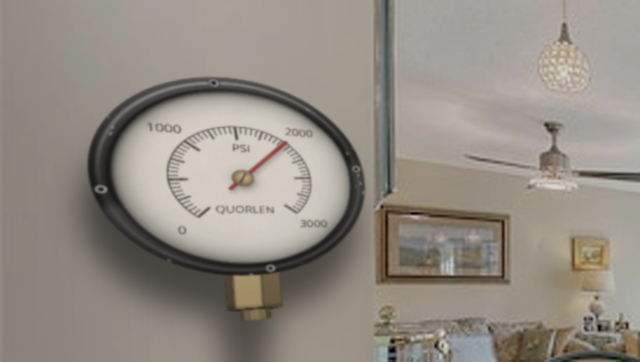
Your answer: 2000 psi
